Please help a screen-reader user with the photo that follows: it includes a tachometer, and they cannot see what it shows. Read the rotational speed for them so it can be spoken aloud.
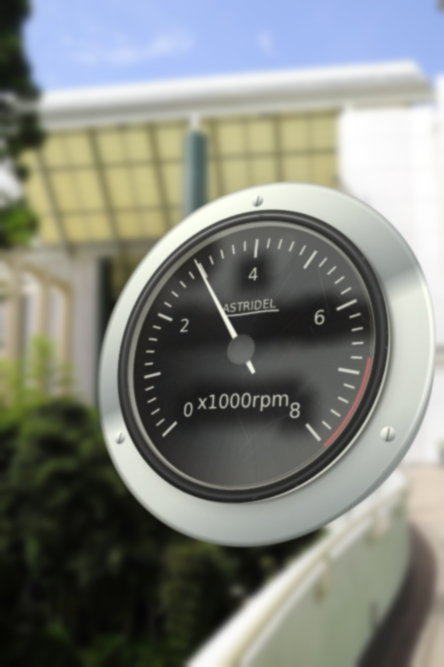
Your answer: 3000 rpm
